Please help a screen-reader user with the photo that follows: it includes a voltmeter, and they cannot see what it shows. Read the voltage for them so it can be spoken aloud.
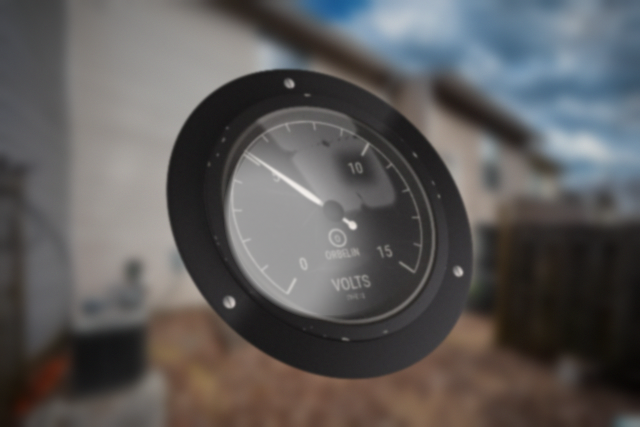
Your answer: 5 V
